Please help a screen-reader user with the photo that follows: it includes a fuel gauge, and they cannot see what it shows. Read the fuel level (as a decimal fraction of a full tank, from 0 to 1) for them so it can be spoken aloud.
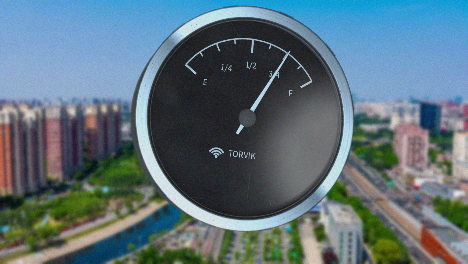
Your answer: 0.75
